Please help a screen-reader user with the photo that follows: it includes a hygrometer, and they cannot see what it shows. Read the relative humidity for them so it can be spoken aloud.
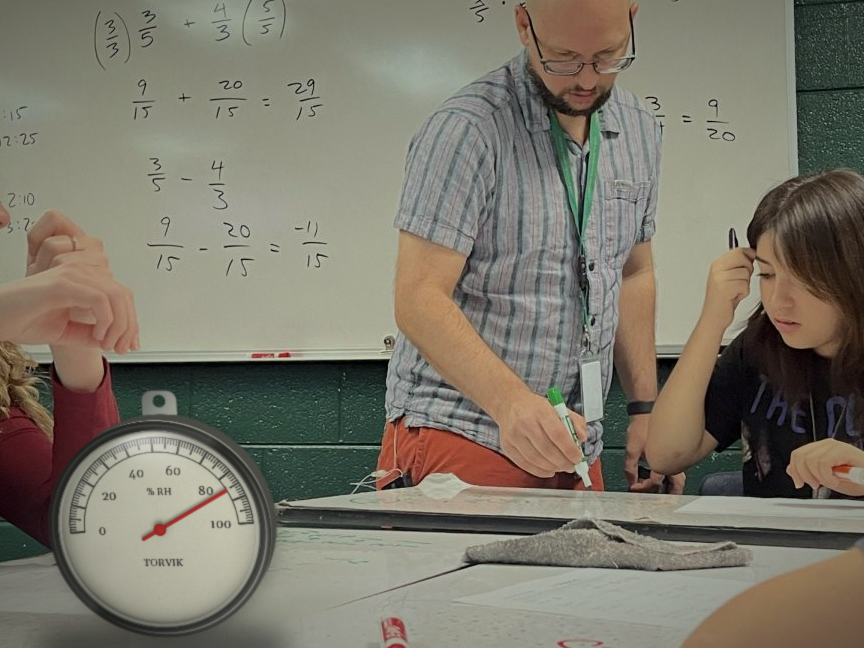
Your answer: 85 %
